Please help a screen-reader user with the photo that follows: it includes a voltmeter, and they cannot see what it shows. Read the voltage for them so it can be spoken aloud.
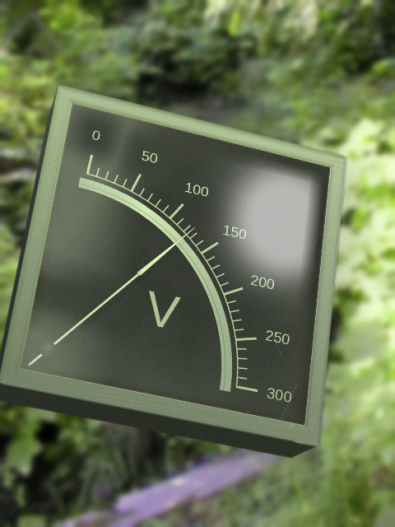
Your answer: 125 V
